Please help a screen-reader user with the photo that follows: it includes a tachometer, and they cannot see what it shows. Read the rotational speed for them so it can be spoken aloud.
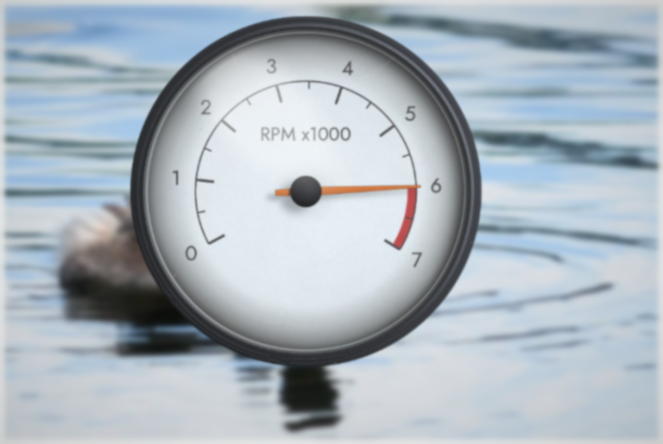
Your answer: 6000 rpm
